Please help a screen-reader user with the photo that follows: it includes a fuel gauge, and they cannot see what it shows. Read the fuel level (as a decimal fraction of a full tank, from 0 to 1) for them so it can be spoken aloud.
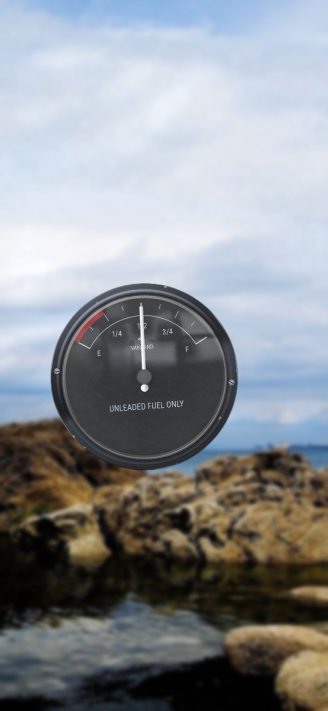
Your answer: 0.5
